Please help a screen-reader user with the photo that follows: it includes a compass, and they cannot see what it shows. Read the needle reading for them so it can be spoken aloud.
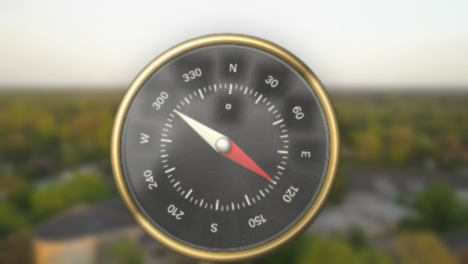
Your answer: 120 °
